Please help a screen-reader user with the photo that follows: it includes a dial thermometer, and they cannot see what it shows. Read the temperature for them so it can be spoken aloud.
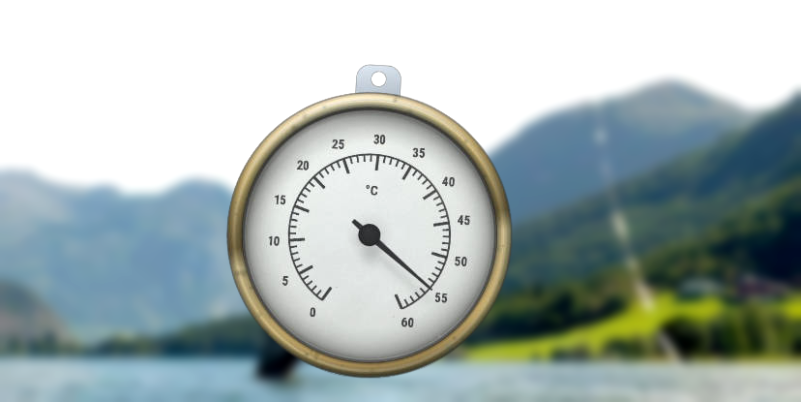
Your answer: 55 °C
